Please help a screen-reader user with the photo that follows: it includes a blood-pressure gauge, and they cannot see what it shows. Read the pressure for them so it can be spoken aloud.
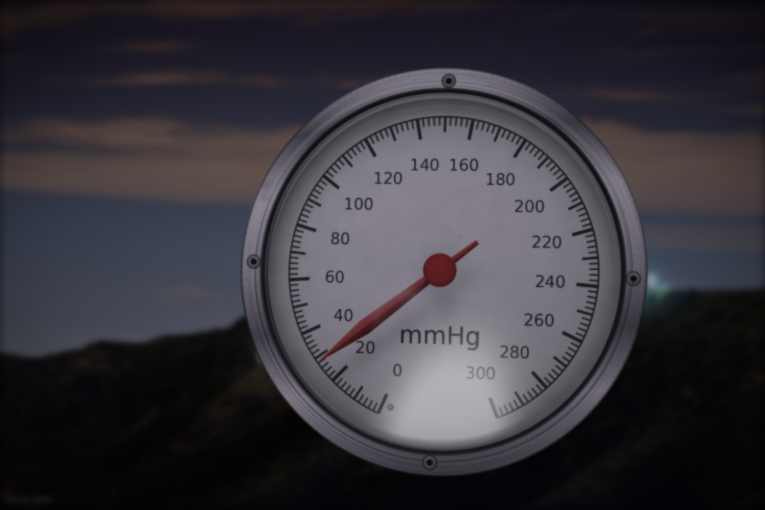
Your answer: 28 mmHg
